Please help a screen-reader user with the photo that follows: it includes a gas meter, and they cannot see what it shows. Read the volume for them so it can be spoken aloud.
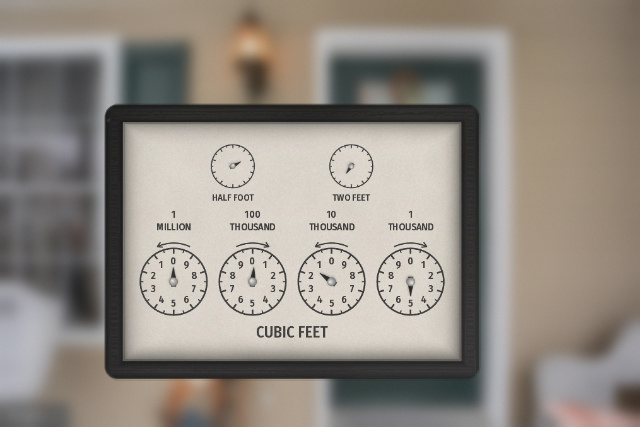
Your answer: 1500 ft³
